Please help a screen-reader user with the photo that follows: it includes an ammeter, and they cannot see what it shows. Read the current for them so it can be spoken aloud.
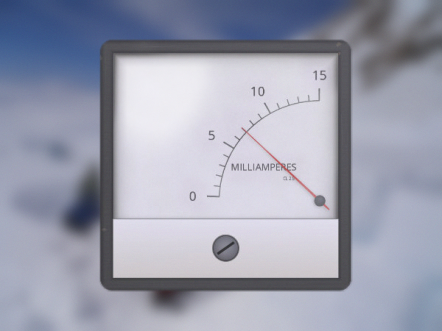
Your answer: 7 mA
